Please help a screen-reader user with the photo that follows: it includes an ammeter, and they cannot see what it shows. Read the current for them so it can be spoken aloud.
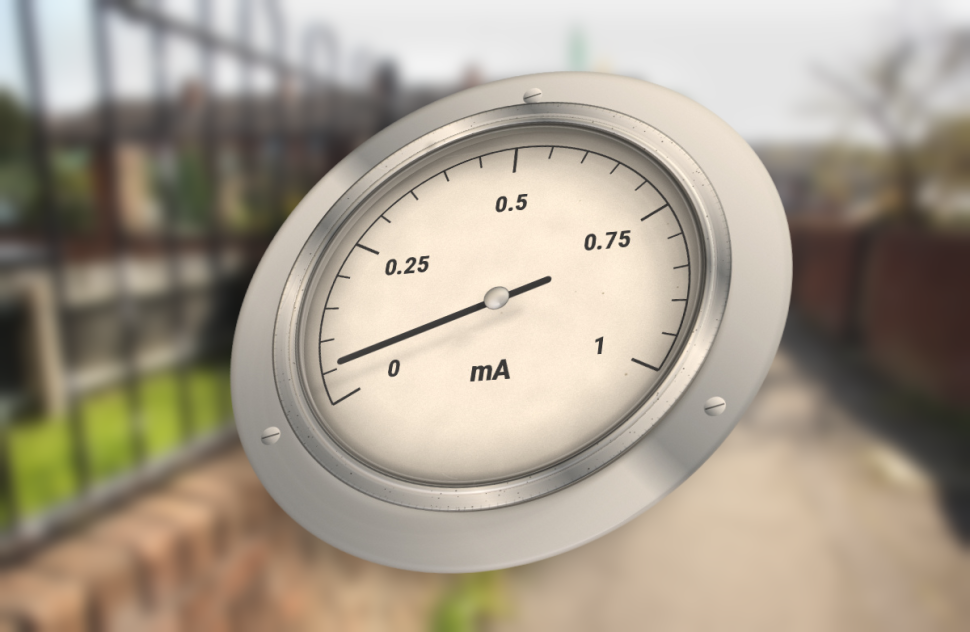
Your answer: 0.05 mA
